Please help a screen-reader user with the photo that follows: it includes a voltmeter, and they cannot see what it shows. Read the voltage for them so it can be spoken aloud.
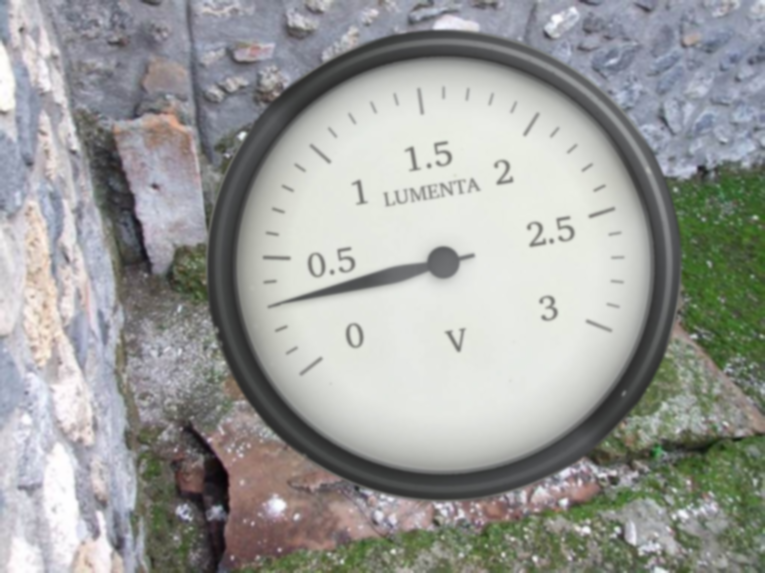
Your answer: 0.3 V
